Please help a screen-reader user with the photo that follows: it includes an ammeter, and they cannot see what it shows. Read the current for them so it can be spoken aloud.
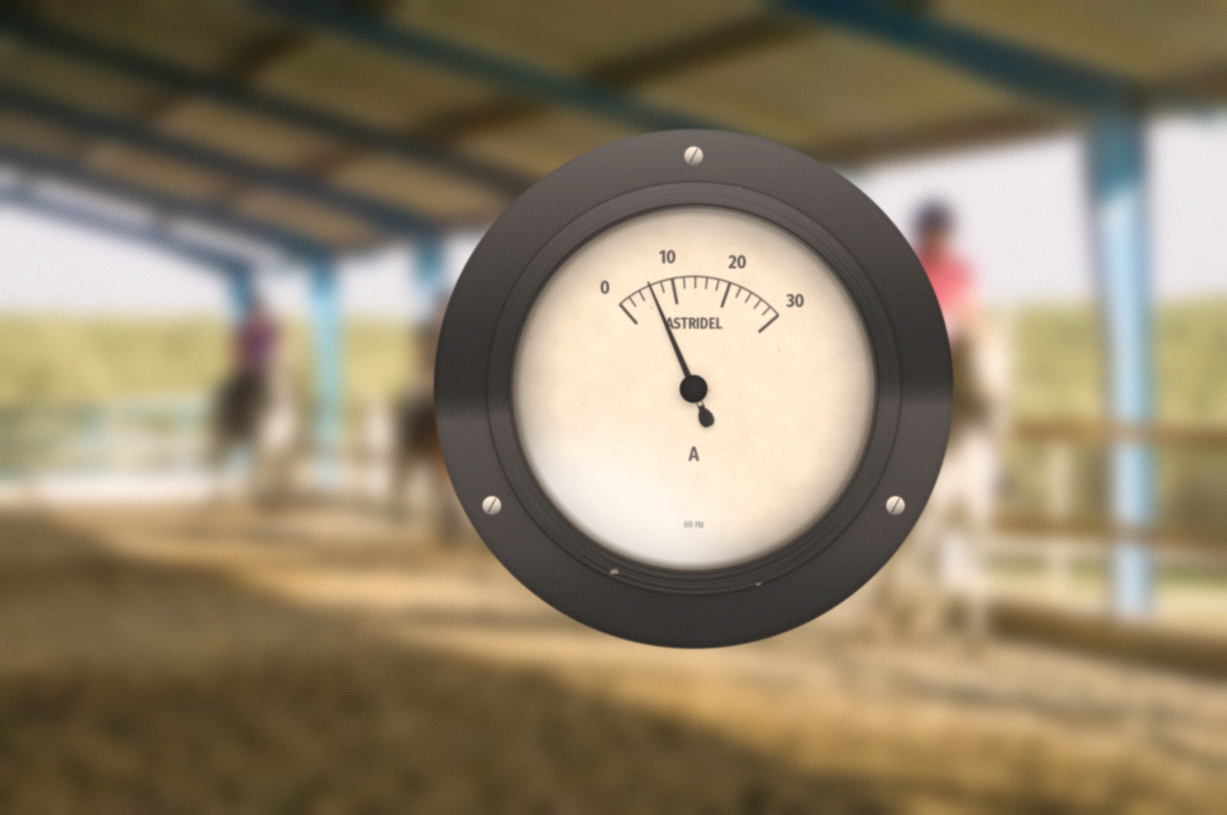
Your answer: 6 A
